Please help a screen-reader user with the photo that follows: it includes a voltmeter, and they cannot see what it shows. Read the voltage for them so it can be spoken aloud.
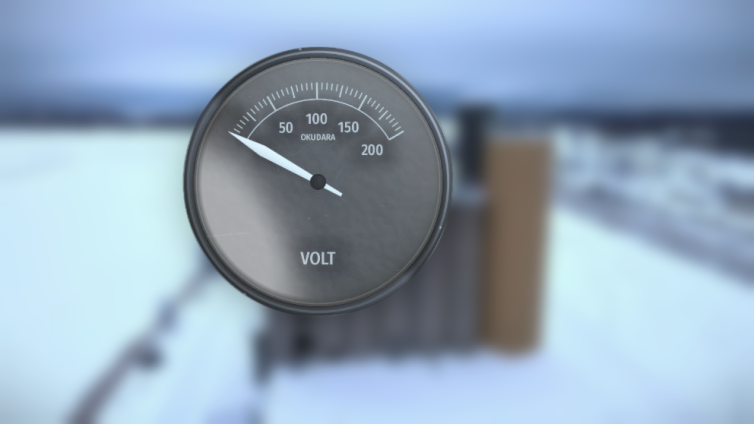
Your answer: 0 V
